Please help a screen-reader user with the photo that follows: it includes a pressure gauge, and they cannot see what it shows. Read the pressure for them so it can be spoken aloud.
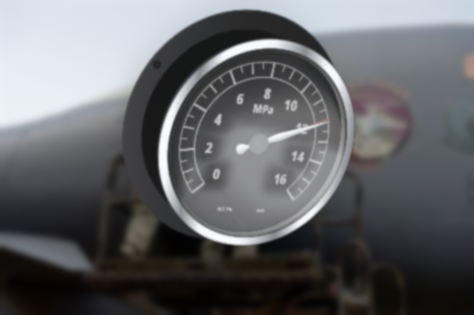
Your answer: 12 MPa
